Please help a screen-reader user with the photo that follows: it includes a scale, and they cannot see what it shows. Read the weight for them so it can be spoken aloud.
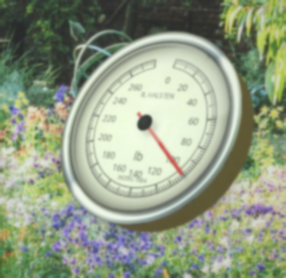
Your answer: 100 lb
